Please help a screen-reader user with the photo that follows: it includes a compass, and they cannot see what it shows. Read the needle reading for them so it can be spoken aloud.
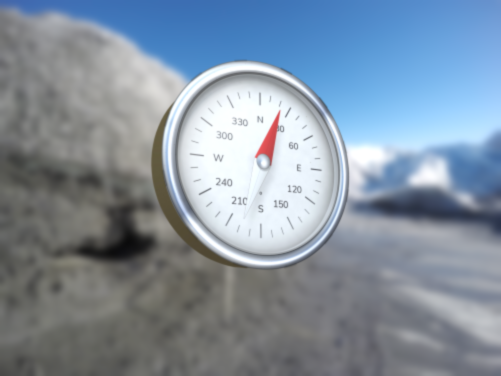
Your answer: 20 °
